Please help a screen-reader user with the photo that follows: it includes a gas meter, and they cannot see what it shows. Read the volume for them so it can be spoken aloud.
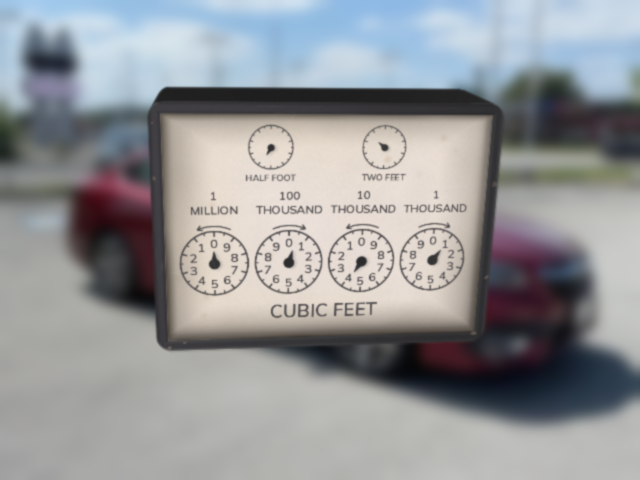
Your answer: 4100 ft³
